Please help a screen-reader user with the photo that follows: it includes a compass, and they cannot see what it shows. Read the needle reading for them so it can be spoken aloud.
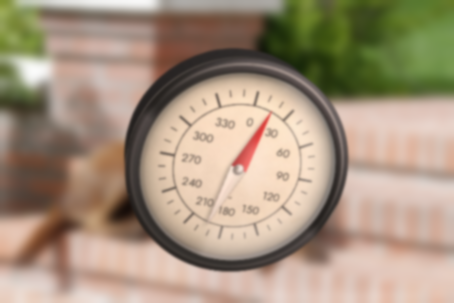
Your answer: 15 °
